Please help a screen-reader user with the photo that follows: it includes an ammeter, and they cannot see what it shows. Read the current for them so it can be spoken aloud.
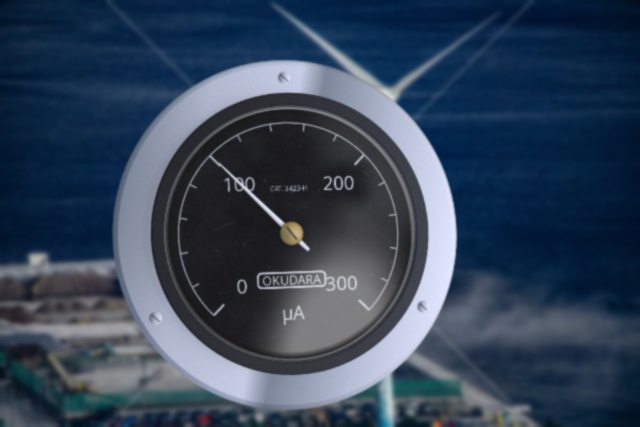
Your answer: 100 µA
